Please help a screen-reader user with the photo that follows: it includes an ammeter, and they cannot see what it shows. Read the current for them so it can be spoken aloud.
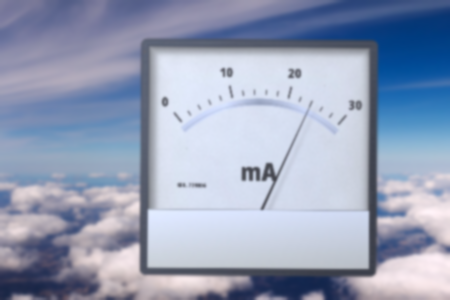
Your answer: 24 mA
